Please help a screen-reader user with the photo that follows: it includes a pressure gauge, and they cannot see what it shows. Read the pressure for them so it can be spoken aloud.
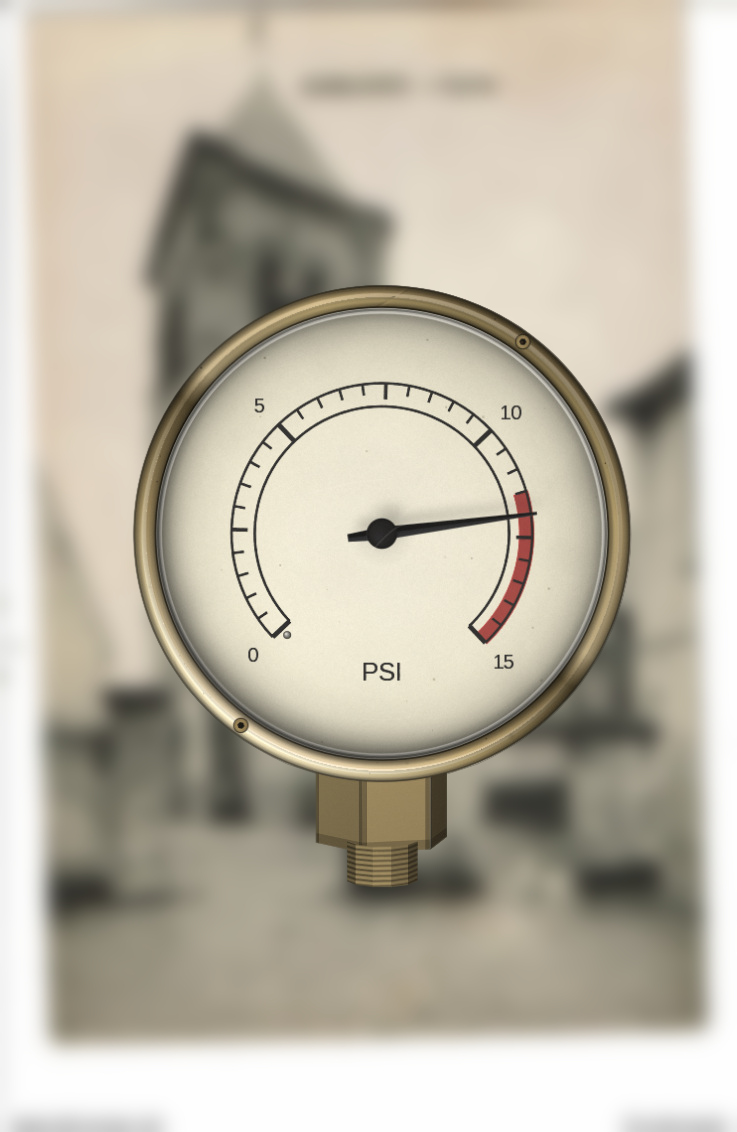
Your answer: 12 psi
